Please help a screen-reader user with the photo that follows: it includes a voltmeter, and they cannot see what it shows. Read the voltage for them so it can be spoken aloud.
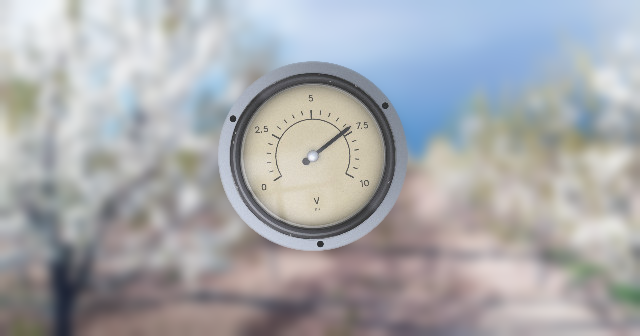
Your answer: 7.25 V
